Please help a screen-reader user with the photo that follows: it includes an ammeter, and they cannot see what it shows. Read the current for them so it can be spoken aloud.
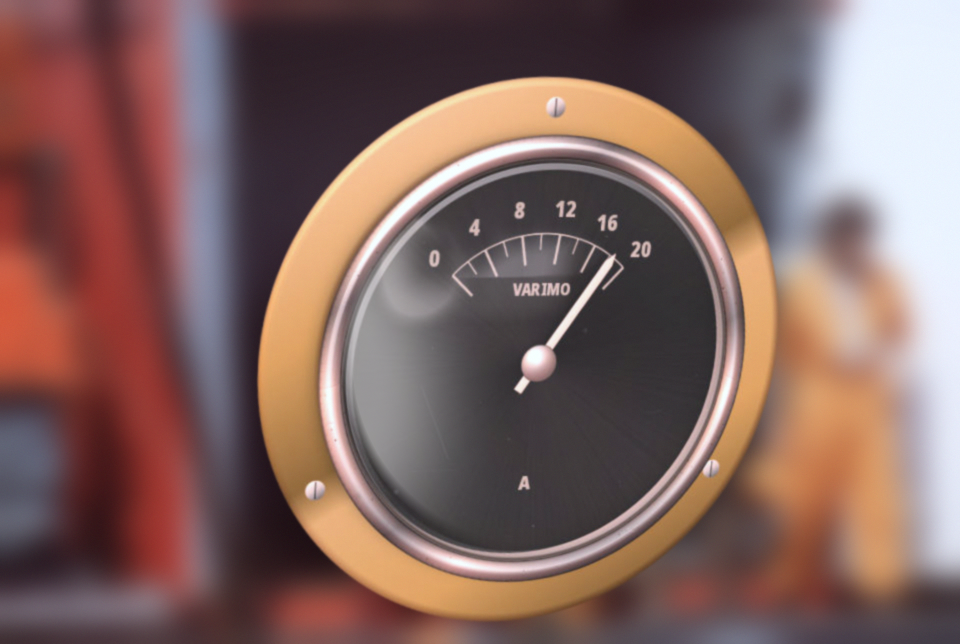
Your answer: 18 A
